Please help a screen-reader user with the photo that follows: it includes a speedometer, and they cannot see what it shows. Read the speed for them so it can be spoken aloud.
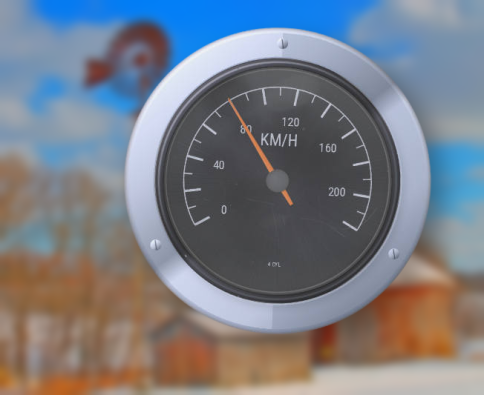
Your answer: 80 km/h
